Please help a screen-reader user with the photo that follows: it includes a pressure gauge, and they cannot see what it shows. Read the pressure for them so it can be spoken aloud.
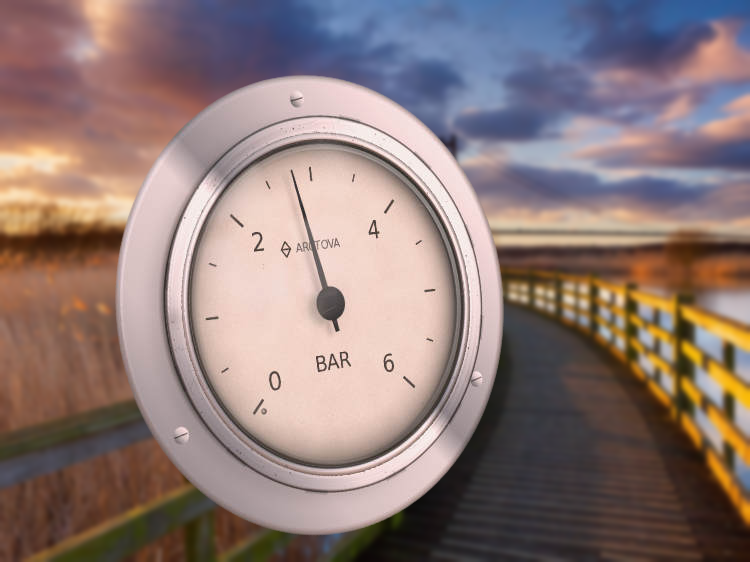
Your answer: 2.75 bar
